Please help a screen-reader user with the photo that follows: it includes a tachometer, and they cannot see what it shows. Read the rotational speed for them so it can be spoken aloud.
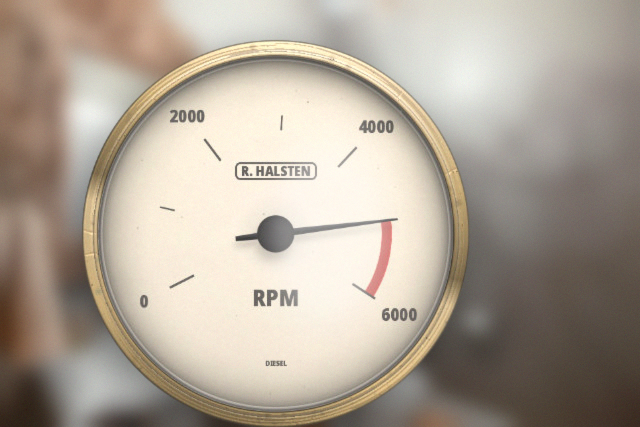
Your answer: 5000 rpm
